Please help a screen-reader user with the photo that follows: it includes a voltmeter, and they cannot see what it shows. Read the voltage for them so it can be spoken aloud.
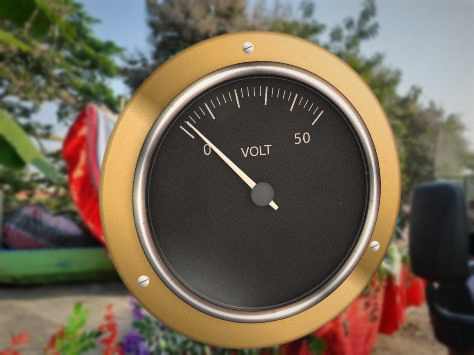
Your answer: 2 V
